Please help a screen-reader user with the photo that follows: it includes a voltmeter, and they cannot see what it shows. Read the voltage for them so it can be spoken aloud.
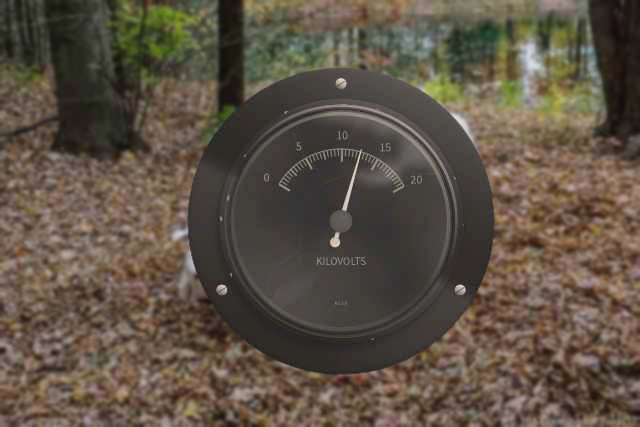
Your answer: 12.5 kV
